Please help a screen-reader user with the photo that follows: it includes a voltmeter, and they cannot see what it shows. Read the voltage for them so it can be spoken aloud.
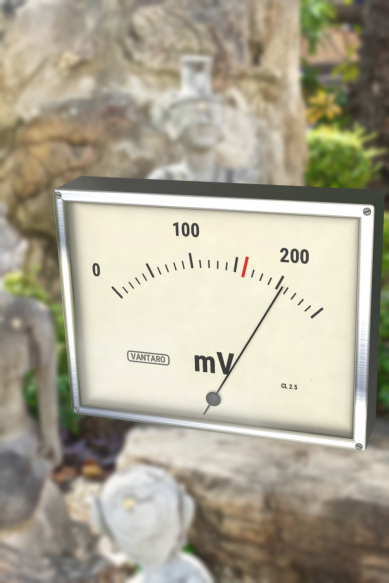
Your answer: 205 mV
